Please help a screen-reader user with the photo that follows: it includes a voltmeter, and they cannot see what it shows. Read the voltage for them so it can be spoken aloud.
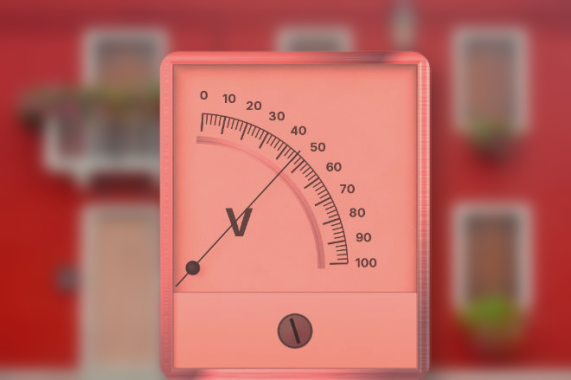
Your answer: 46 V
